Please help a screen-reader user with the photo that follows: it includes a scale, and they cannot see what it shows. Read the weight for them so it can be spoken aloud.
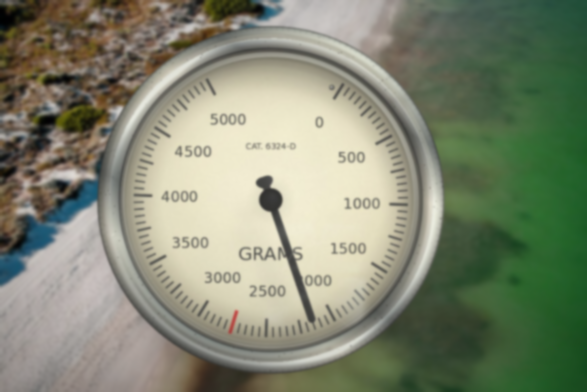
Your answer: 2150 g
